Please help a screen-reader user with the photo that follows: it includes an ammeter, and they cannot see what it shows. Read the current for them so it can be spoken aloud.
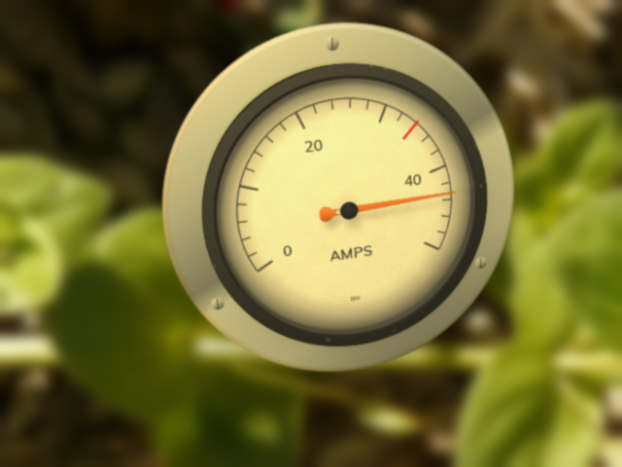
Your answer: 43 A
